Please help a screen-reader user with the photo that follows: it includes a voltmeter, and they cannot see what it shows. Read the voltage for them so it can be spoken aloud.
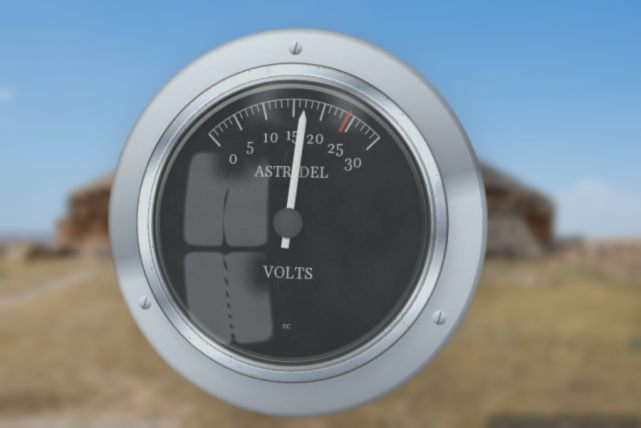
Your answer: 17 V
